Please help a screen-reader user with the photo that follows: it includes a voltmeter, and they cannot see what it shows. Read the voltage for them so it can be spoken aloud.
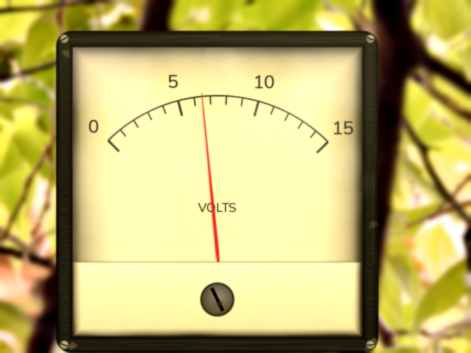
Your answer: 6.5 V
